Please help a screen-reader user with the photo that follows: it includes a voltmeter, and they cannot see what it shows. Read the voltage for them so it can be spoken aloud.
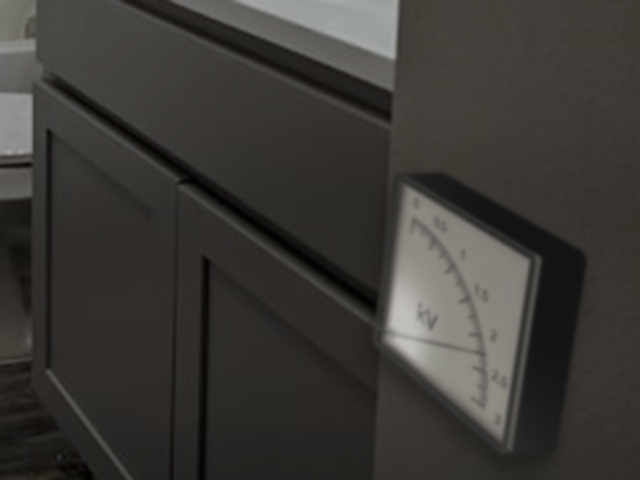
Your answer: 2.25 kV
